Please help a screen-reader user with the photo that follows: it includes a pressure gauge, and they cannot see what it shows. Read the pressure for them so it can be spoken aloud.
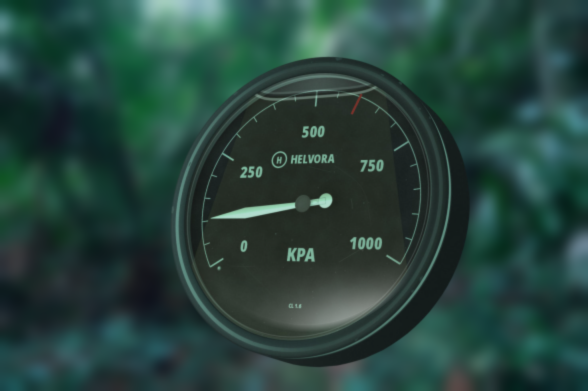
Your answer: 100 kPa
